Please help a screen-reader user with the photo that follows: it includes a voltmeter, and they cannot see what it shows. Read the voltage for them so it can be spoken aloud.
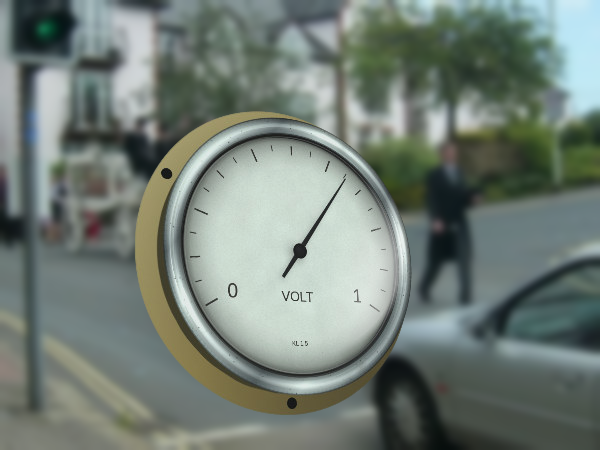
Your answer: 0.65 V
